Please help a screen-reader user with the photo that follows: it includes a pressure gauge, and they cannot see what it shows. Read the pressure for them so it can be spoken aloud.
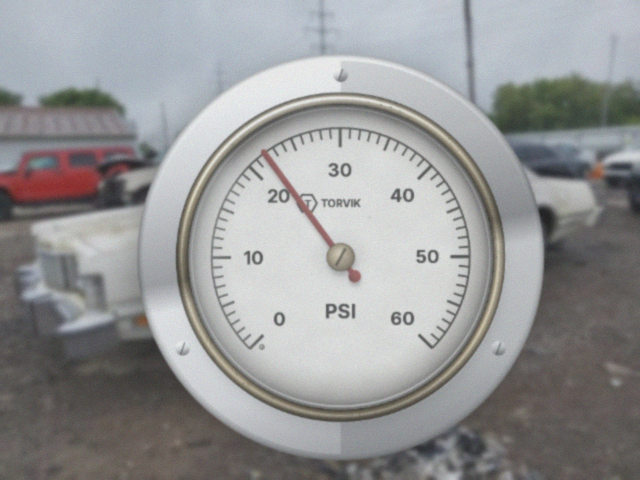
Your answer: 22 psi
